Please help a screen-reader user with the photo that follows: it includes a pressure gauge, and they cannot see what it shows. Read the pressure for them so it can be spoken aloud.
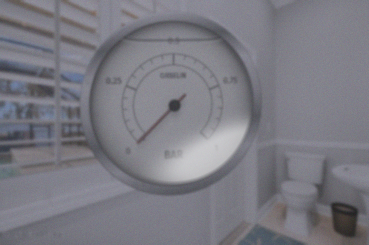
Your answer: 0 bar
